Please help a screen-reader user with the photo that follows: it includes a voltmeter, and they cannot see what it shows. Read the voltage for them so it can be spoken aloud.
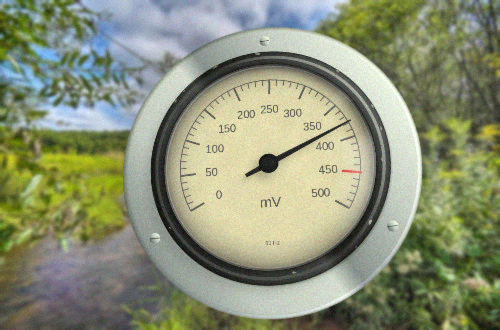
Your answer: 380 mV
